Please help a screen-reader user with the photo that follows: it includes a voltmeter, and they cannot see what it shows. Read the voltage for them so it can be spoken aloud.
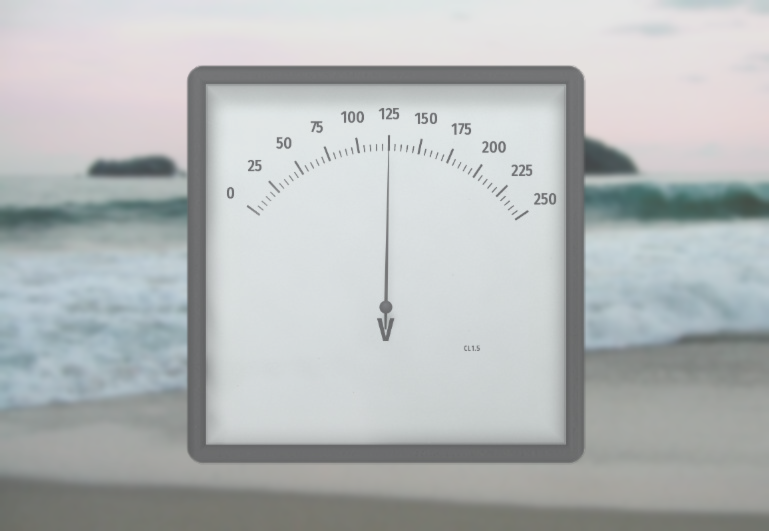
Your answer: 125 V
